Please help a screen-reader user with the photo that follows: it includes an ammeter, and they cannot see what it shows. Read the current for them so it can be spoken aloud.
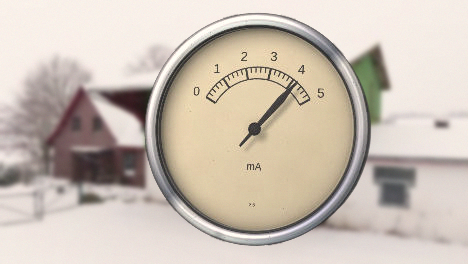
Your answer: 4.2 mA
